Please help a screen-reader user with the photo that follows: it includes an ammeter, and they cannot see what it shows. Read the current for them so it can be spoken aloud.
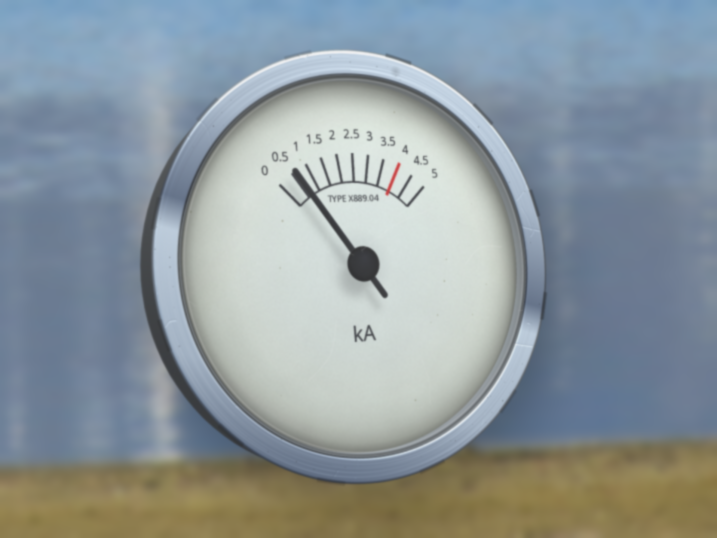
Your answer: 0.5 kA
